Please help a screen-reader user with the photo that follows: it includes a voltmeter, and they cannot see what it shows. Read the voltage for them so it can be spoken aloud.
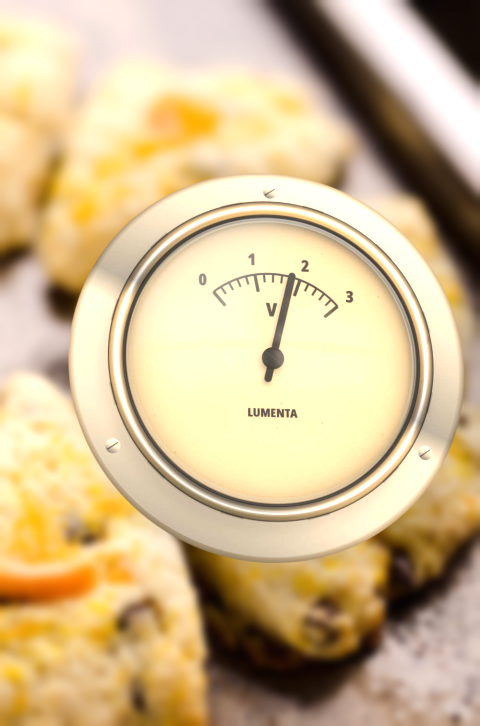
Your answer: 1.8 V
